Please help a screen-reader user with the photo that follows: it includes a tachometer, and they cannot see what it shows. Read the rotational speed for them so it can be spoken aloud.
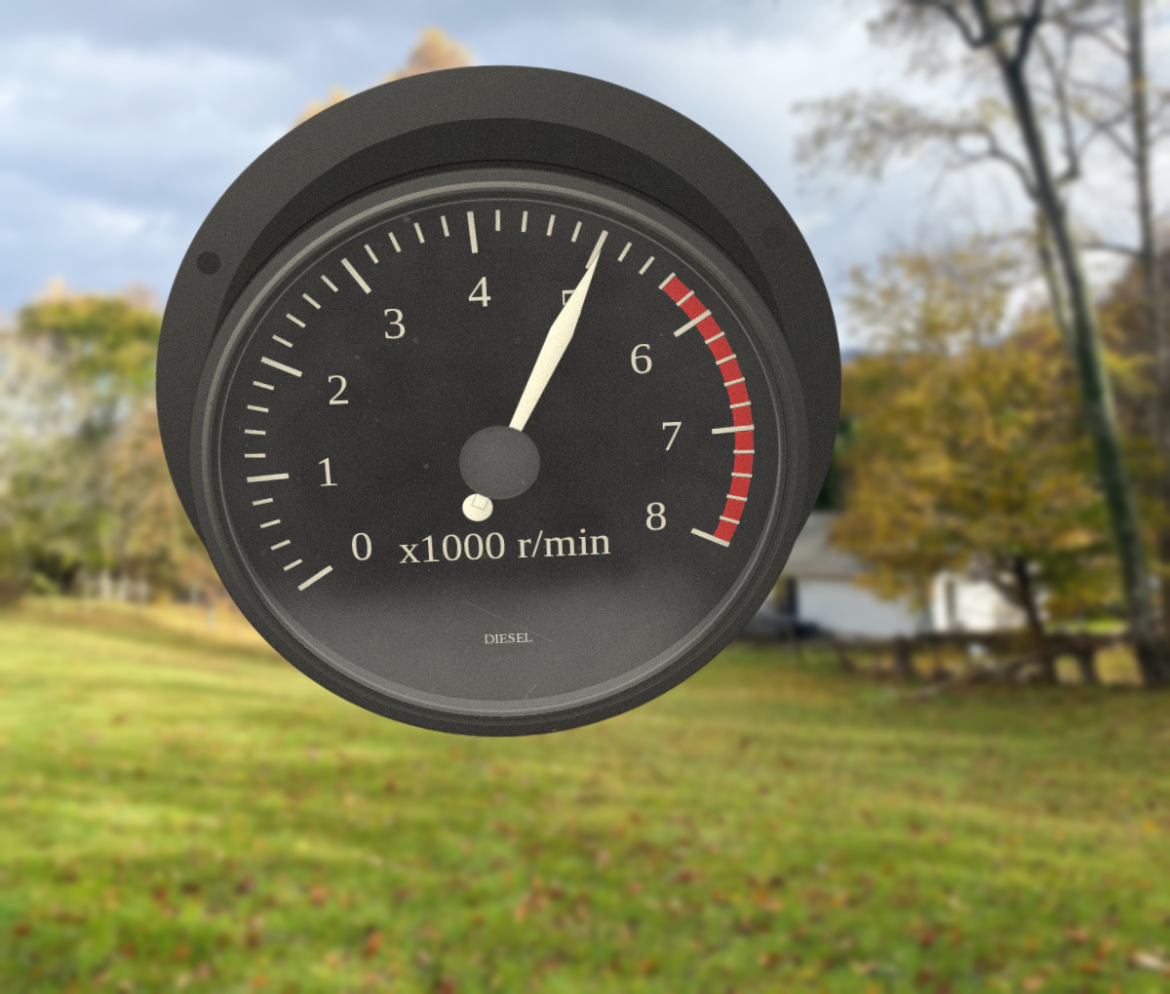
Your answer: 5000 rpm
